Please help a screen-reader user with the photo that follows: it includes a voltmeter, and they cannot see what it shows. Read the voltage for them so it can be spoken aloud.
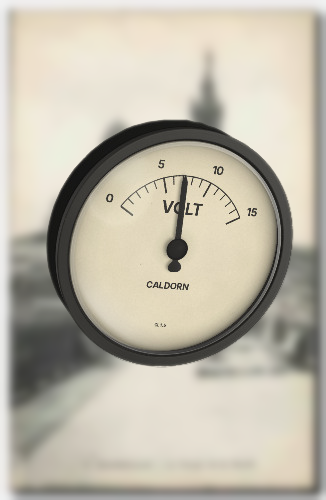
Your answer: 7 V
